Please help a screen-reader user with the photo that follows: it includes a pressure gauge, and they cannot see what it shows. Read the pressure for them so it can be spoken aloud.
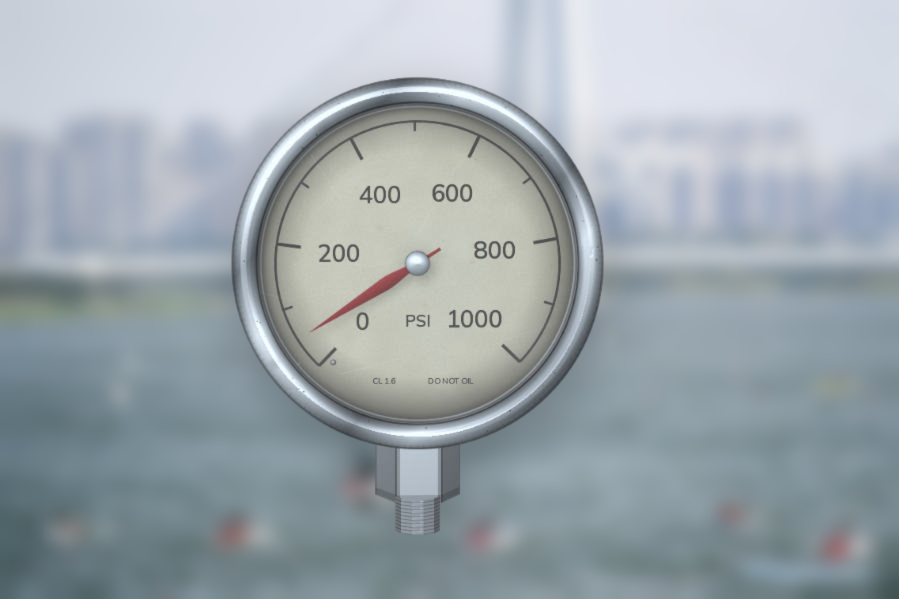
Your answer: 50 psi
